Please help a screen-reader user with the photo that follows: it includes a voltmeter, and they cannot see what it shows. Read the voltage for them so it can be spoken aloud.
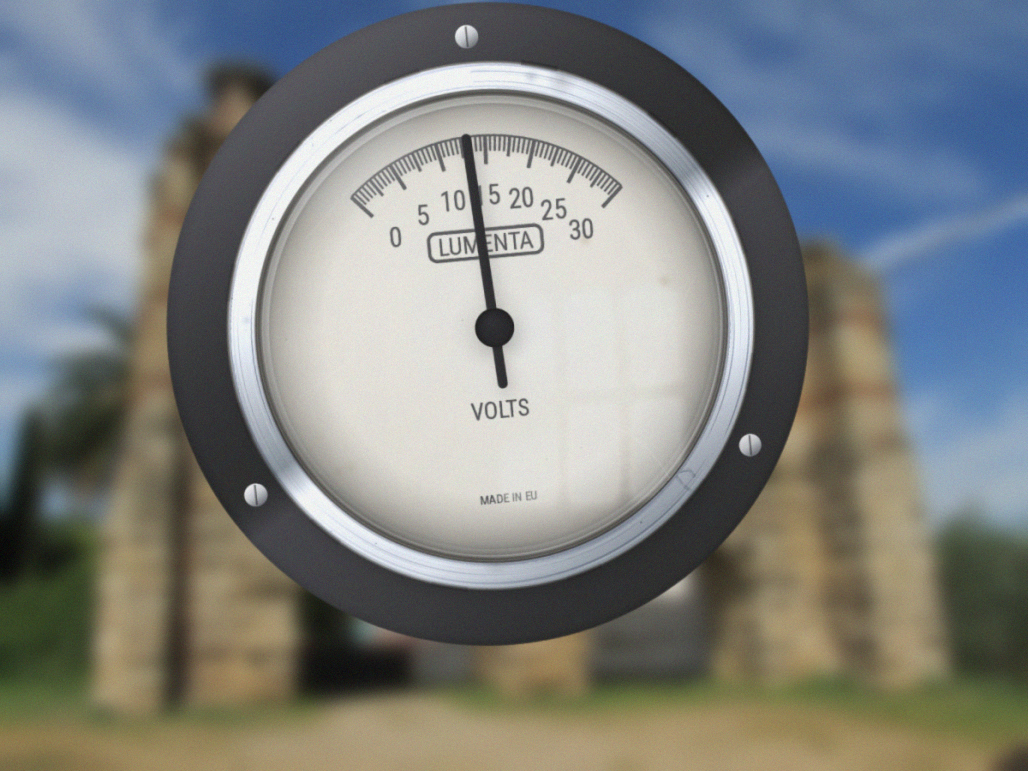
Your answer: 13 V
